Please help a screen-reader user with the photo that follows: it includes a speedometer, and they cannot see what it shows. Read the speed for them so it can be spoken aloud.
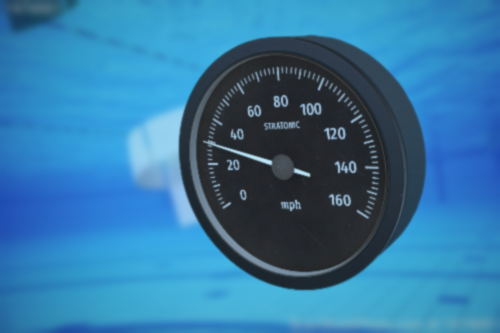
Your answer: 30 mph
